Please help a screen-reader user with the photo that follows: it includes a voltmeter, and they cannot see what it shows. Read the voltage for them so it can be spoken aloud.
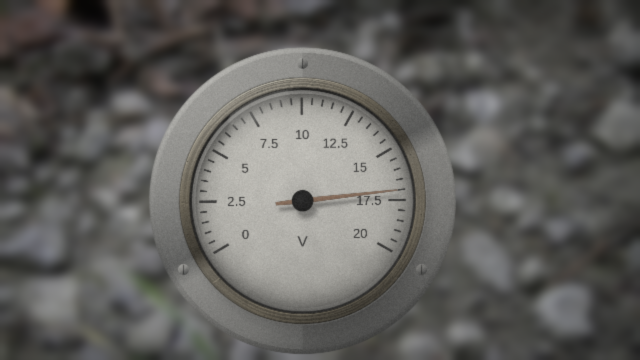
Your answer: 17 V
